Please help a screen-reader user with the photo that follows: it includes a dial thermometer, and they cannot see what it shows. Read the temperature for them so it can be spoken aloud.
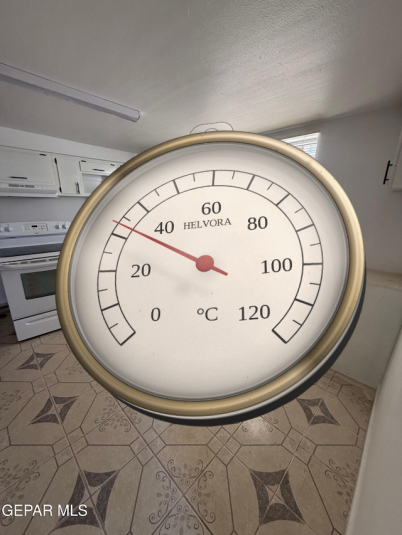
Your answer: 32.5 °C
